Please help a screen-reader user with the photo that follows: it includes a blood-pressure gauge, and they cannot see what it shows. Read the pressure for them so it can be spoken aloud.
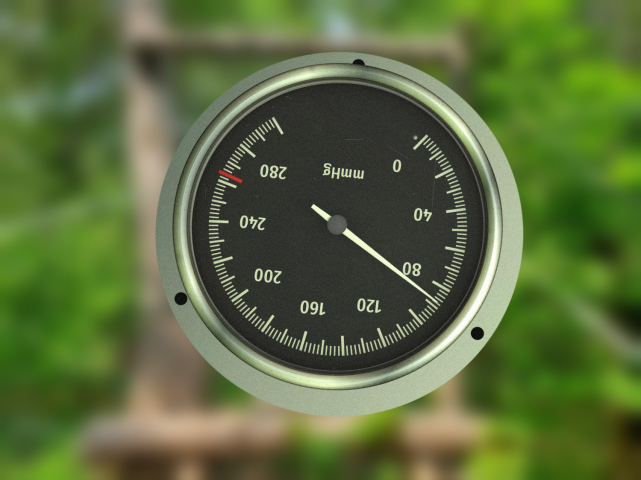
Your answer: 88 mmHg
